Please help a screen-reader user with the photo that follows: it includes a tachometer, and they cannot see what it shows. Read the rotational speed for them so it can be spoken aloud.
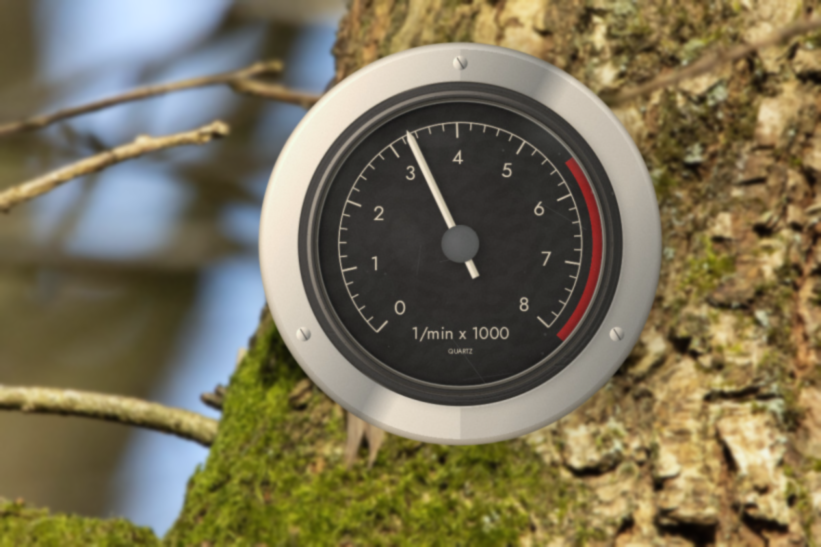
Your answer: 3300 rpm
